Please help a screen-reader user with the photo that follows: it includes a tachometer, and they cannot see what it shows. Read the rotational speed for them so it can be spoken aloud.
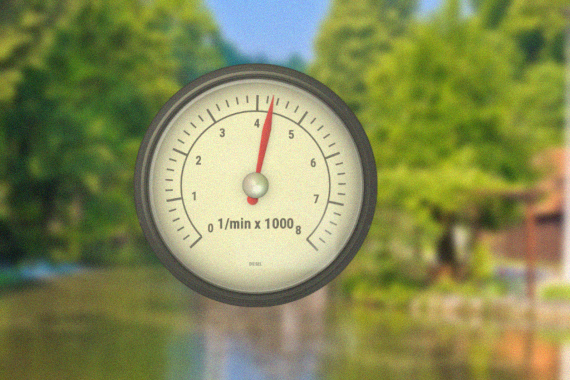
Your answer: 4300 rpm
